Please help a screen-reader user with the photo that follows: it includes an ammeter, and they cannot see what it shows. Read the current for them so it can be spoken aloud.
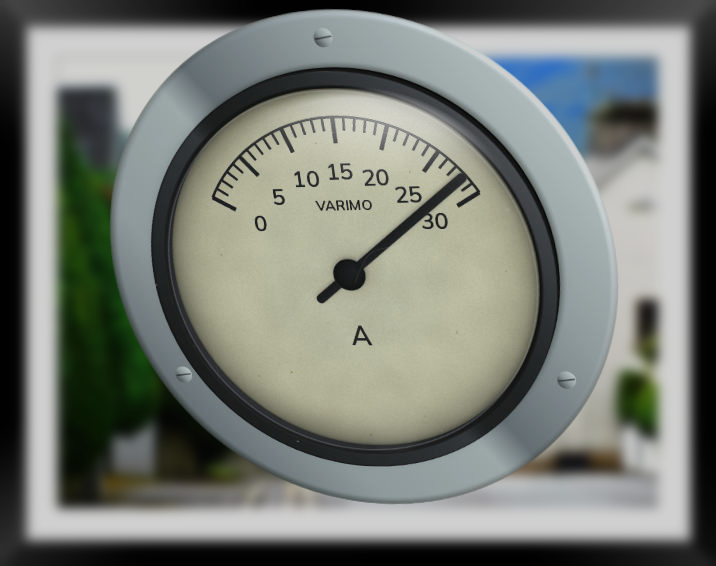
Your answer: 28 A
